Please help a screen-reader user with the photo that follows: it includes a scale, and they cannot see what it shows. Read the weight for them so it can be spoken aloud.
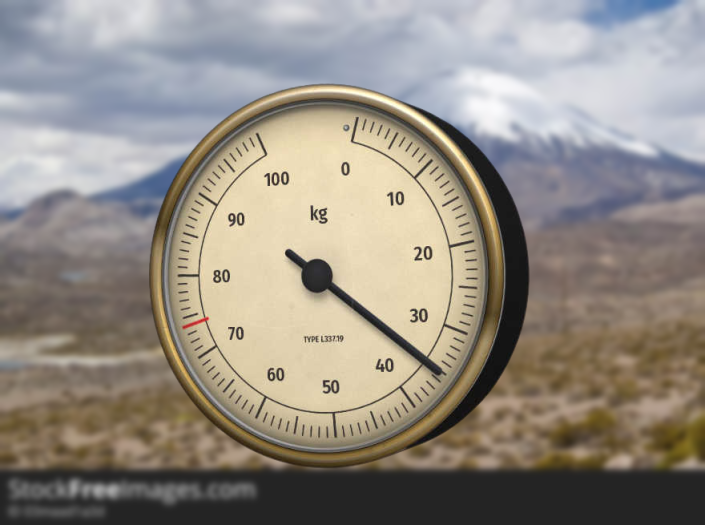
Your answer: 35 kg
